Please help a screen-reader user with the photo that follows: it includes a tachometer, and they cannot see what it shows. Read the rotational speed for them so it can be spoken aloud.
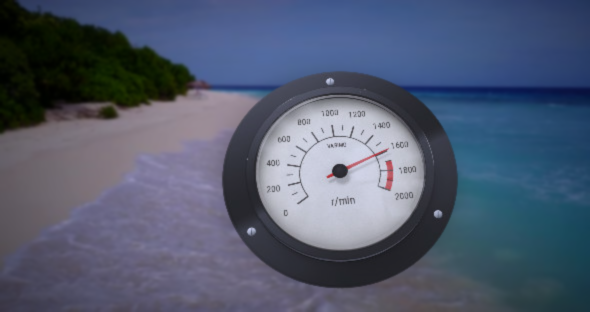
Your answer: 1600 rpm
